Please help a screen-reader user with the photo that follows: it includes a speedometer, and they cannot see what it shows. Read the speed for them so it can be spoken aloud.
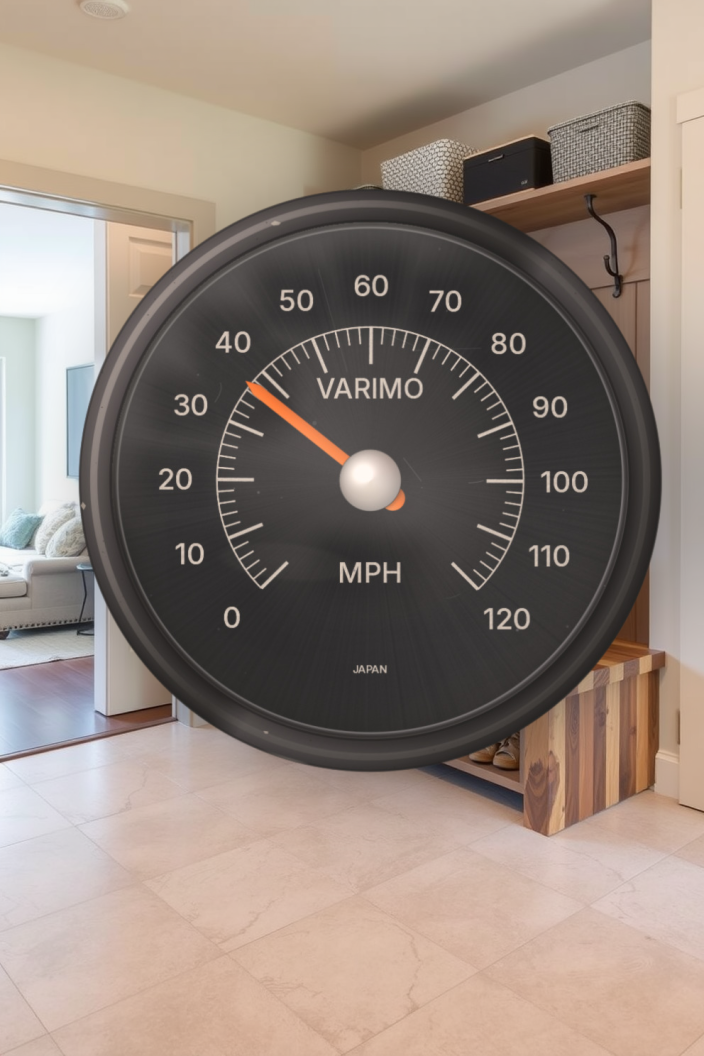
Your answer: 37 mph
